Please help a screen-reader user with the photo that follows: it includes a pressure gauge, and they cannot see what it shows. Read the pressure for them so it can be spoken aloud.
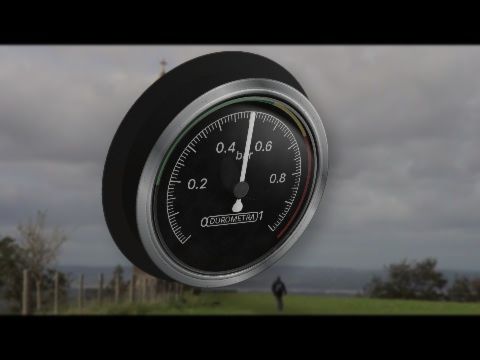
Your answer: 0.5 bar
